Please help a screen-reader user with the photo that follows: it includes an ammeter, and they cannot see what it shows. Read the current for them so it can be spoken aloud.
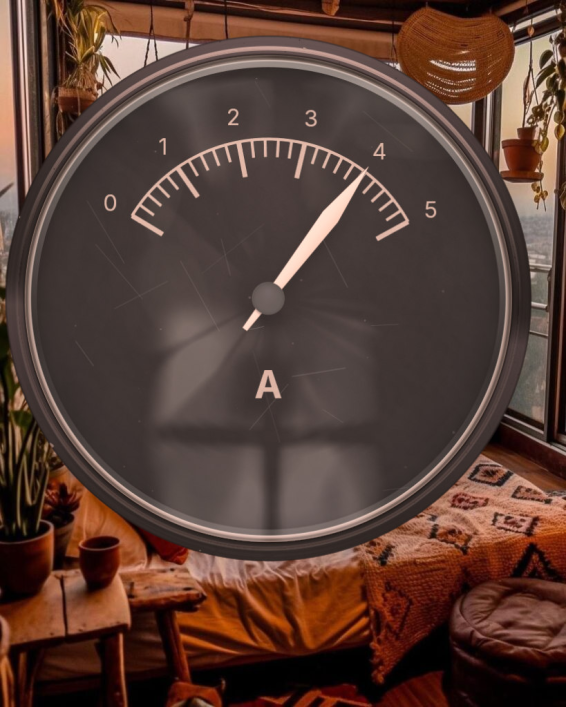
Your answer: 4 A
